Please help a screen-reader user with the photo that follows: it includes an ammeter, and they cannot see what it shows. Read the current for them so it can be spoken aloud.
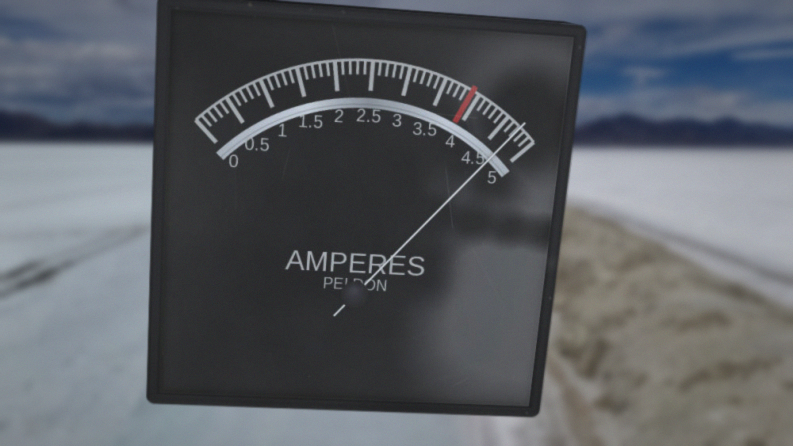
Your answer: 4.7 A
